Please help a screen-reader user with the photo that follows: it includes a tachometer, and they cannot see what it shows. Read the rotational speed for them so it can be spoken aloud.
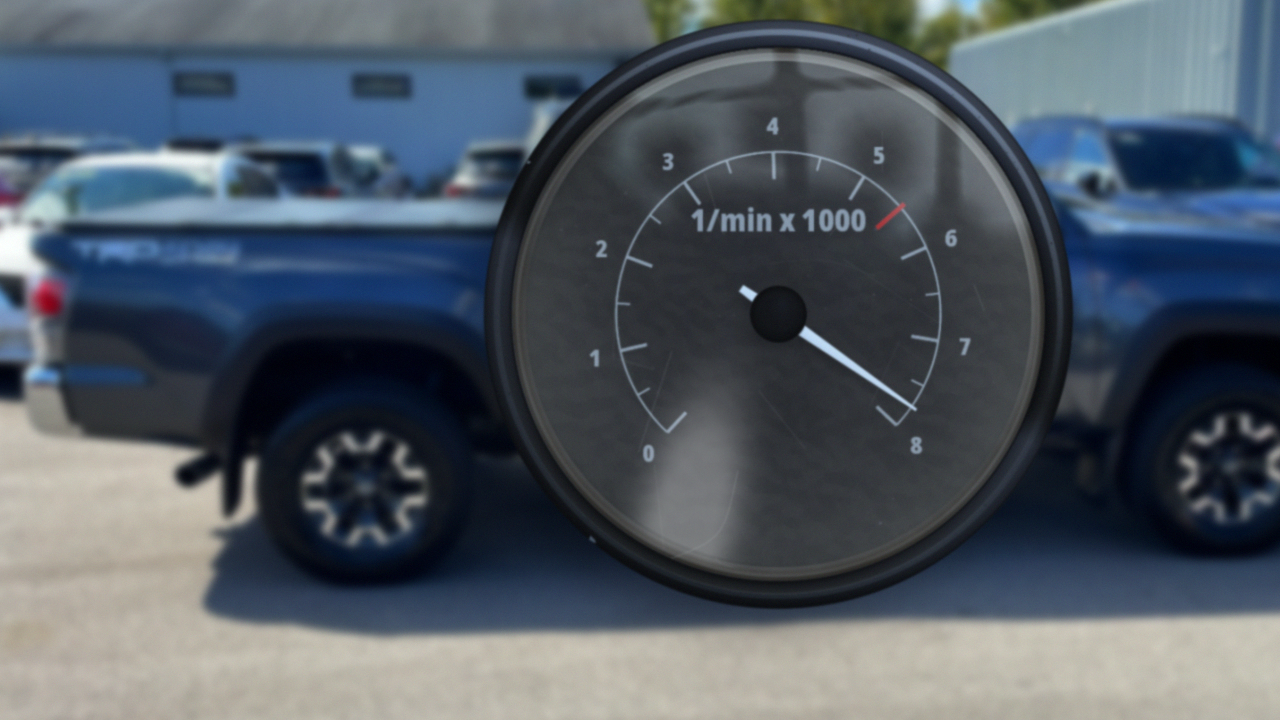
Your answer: 7750 rpm
